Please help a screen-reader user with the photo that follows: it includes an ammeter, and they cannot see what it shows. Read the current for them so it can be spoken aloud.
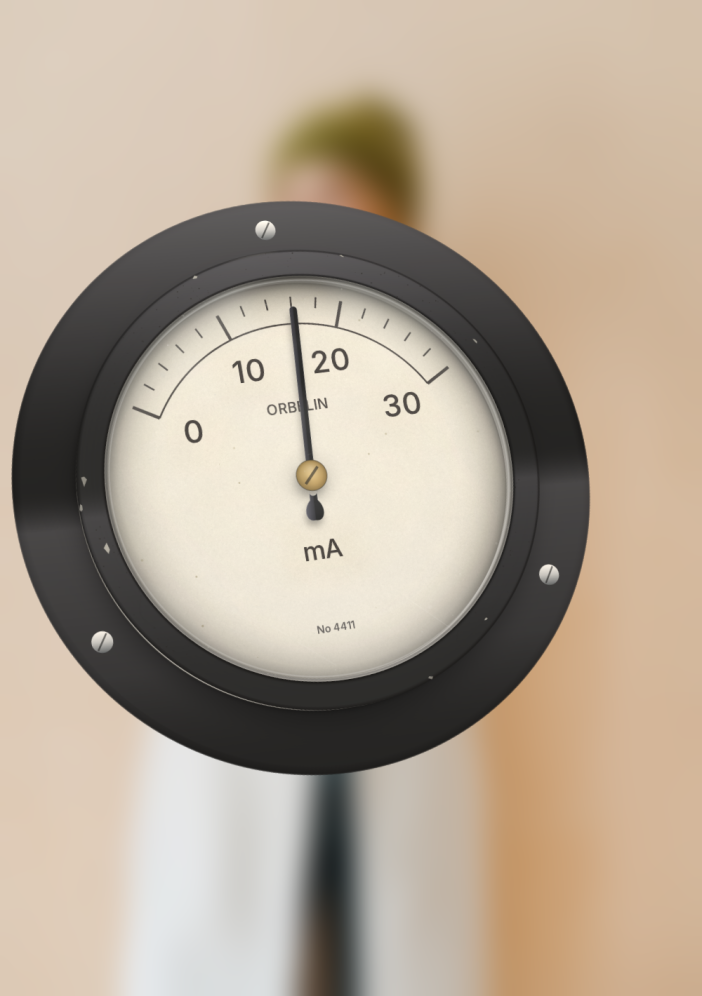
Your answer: 16 mA
